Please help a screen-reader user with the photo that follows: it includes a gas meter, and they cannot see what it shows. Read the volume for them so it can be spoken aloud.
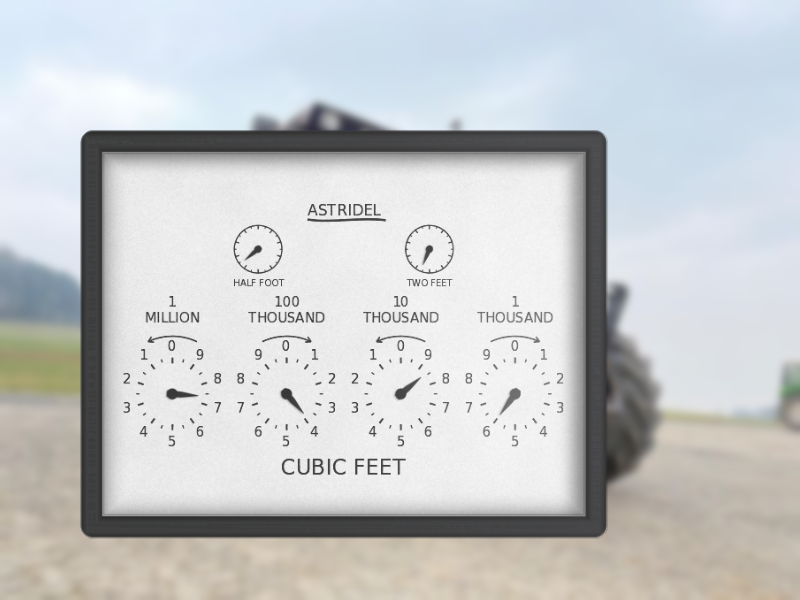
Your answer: 738600 ft³
